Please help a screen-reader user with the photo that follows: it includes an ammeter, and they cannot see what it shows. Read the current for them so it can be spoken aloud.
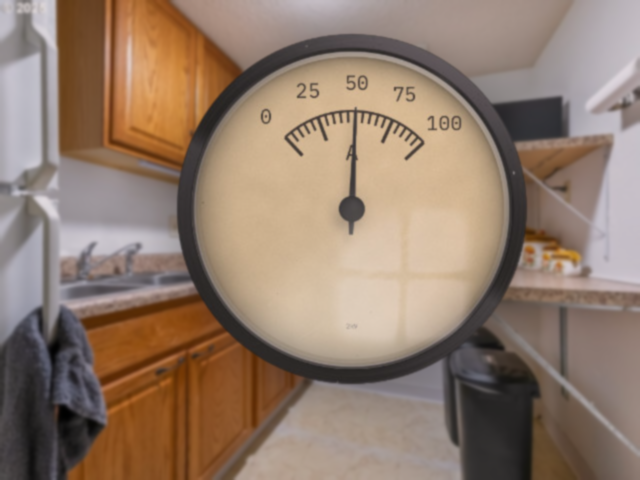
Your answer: 50 A
